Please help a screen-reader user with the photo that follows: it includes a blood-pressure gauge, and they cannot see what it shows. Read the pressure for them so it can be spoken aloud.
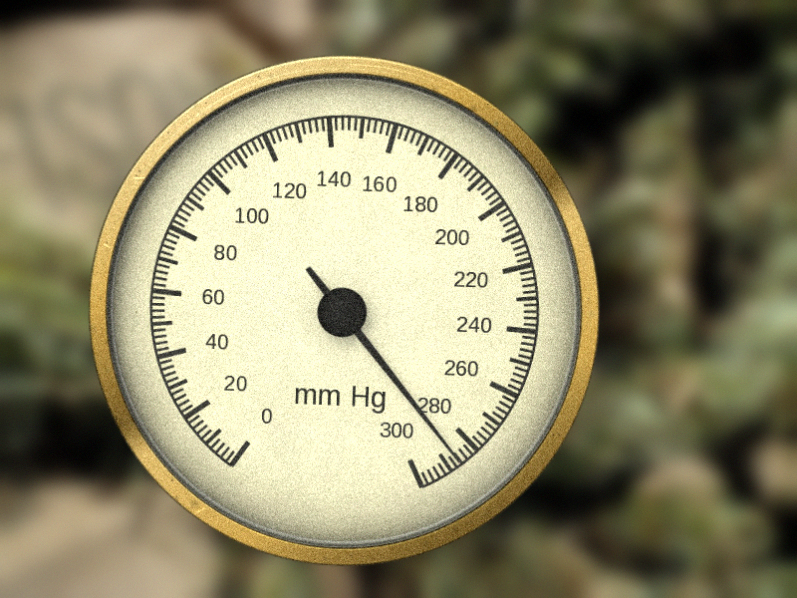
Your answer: 286 mmHg
